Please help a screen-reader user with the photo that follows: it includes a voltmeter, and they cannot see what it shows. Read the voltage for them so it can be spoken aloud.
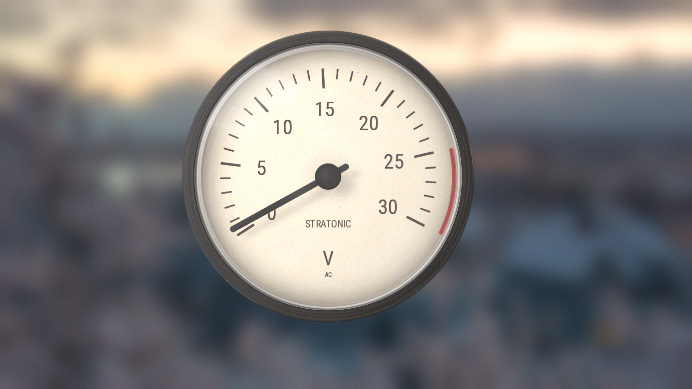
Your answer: 0.5 V
